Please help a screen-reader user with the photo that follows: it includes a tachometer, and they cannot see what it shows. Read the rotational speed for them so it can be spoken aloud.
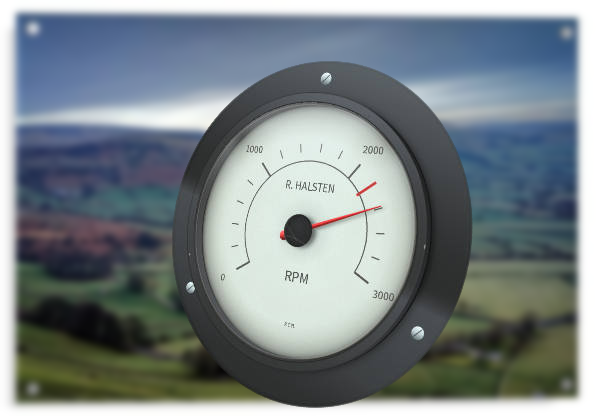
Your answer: 2400 rpm
